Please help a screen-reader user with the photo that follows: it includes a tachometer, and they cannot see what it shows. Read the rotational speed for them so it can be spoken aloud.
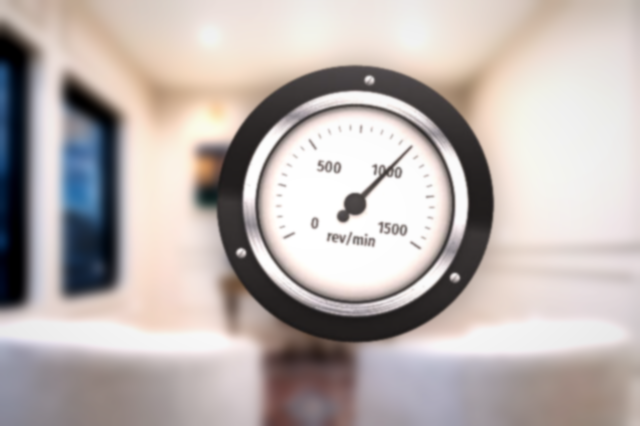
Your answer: 1000 rpm
